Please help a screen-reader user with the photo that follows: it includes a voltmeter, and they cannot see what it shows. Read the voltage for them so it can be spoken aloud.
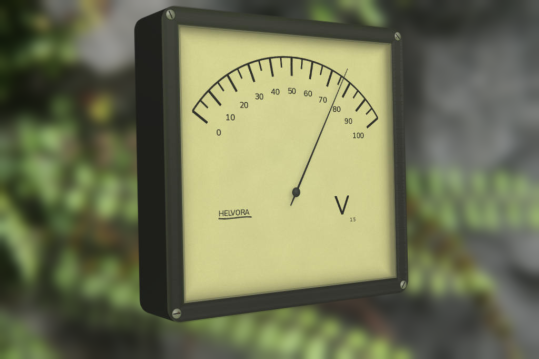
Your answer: 75 V
